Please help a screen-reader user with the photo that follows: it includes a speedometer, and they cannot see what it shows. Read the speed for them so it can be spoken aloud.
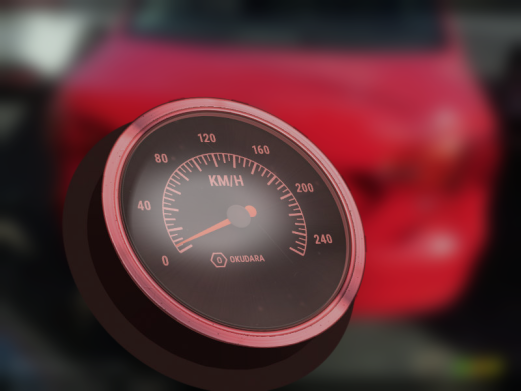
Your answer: 5 km/h
